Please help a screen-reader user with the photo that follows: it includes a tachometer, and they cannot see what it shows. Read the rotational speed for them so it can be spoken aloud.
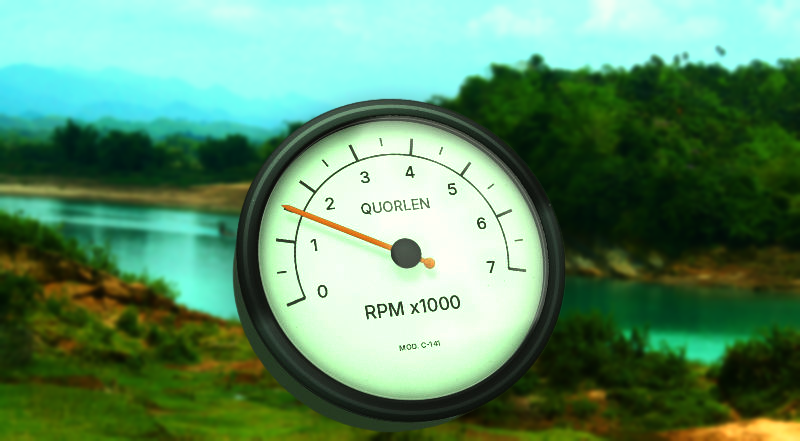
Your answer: 1500 rpm
